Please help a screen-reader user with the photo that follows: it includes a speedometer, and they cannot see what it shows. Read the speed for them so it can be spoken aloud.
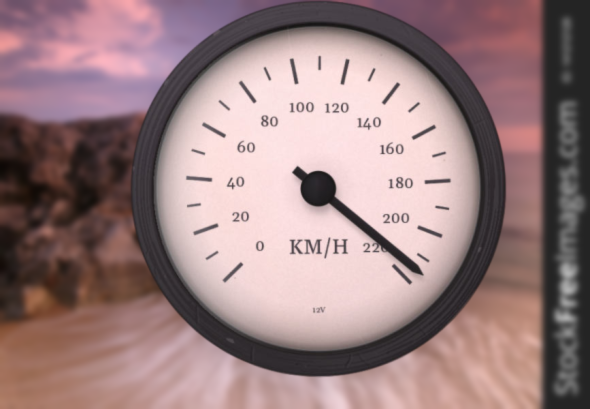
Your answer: 215 km/h
